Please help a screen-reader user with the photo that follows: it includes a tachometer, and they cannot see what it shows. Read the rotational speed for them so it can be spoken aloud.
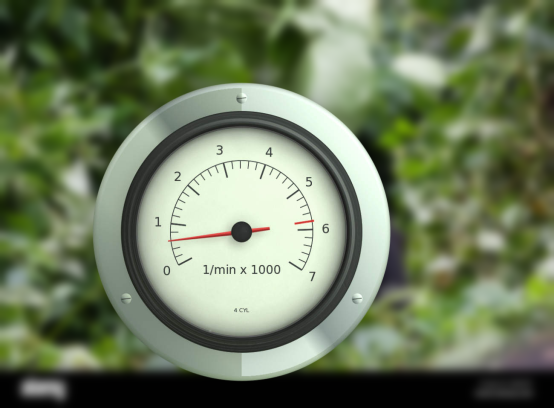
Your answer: 600 rpm
